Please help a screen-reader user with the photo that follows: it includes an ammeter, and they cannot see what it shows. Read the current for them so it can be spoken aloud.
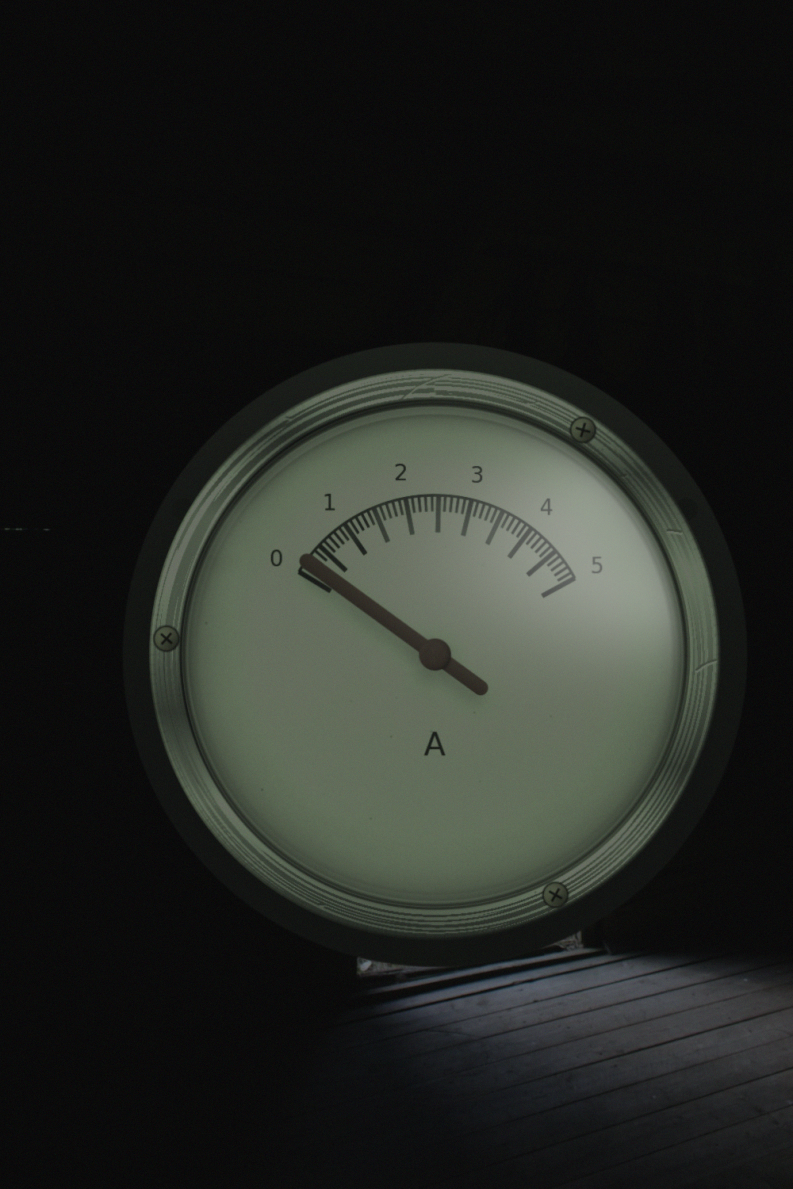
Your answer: 0.2 A
